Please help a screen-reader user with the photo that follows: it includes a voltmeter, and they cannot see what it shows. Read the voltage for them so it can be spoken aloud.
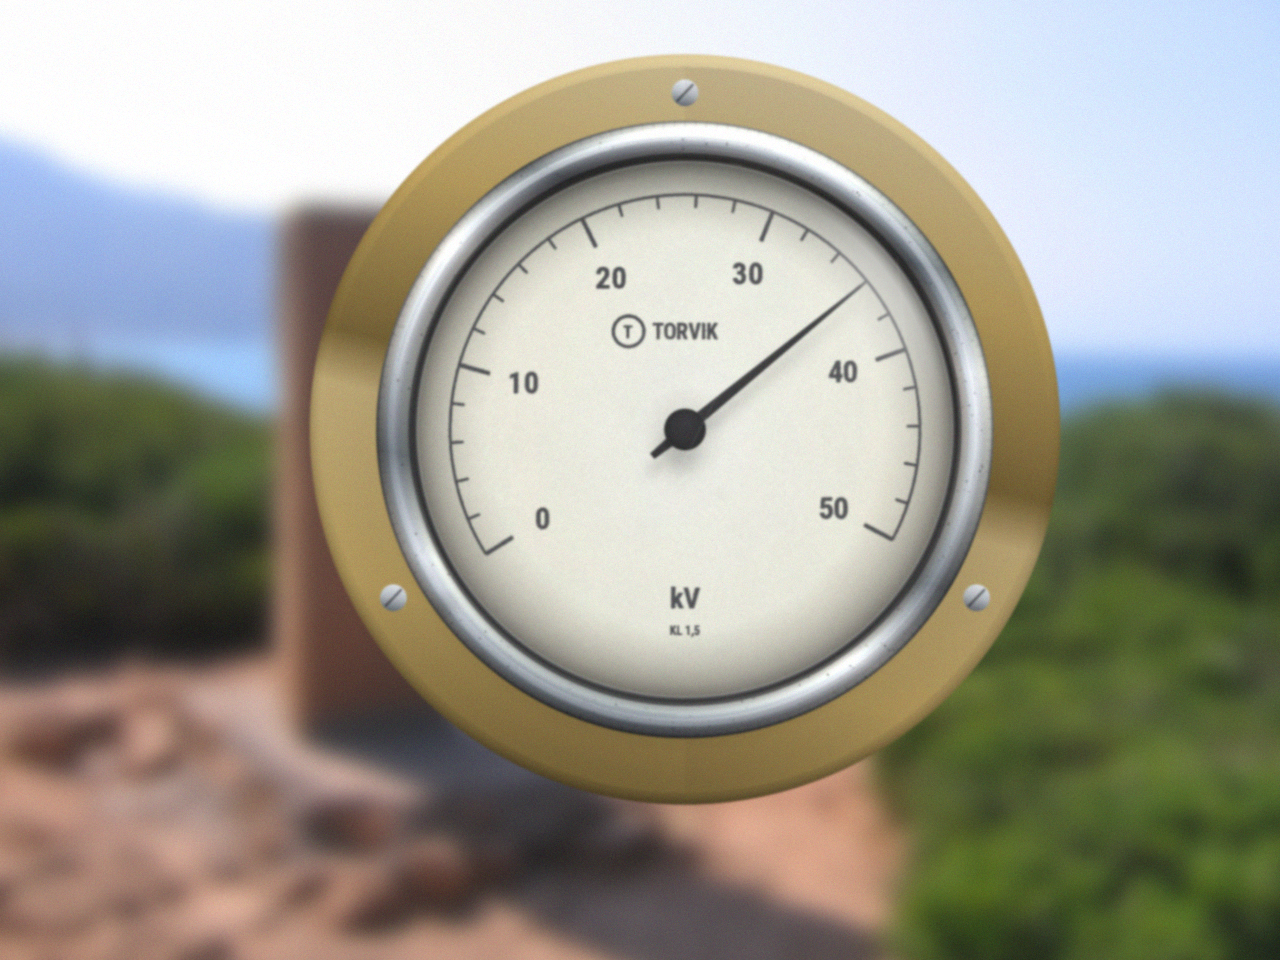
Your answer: 36 kV
